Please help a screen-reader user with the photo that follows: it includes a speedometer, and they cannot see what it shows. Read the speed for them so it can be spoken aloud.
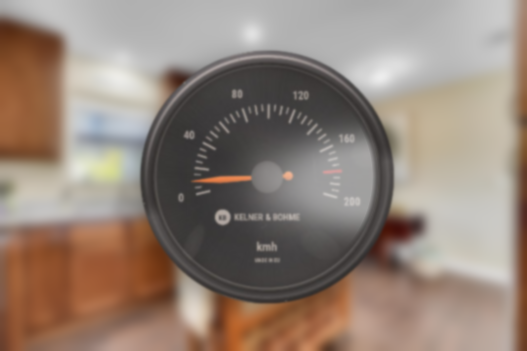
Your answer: 10 km/h
